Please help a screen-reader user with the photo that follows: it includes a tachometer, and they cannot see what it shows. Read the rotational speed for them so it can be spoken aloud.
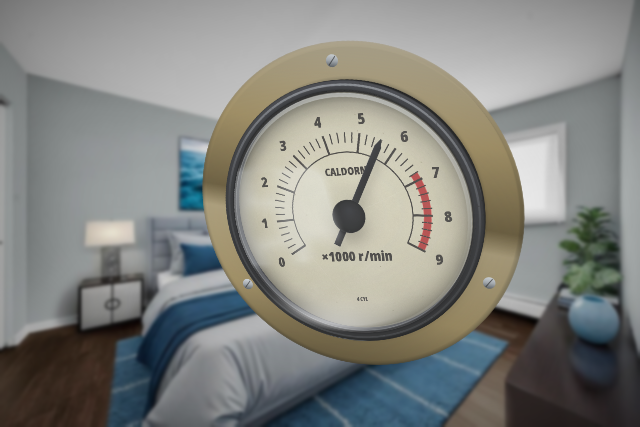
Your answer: 5600 rpm
